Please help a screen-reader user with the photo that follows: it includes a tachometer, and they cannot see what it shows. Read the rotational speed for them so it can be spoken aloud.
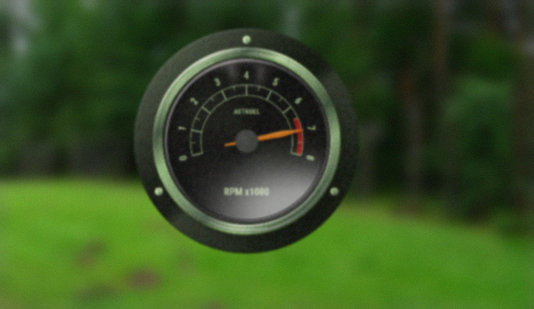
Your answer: 7000 rpm
